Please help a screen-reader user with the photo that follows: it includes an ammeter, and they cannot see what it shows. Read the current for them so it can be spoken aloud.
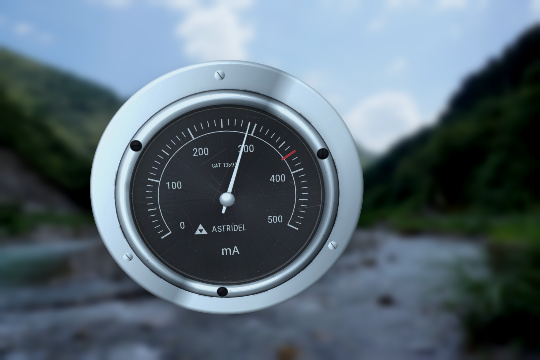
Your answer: 290 mA
